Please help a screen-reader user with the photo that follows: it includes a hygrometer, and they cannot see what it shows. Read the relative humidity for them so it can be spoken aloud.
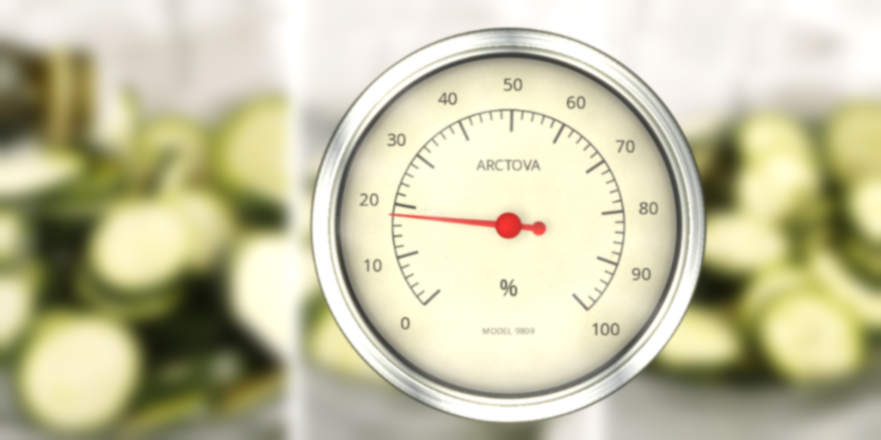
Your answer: 18 %
